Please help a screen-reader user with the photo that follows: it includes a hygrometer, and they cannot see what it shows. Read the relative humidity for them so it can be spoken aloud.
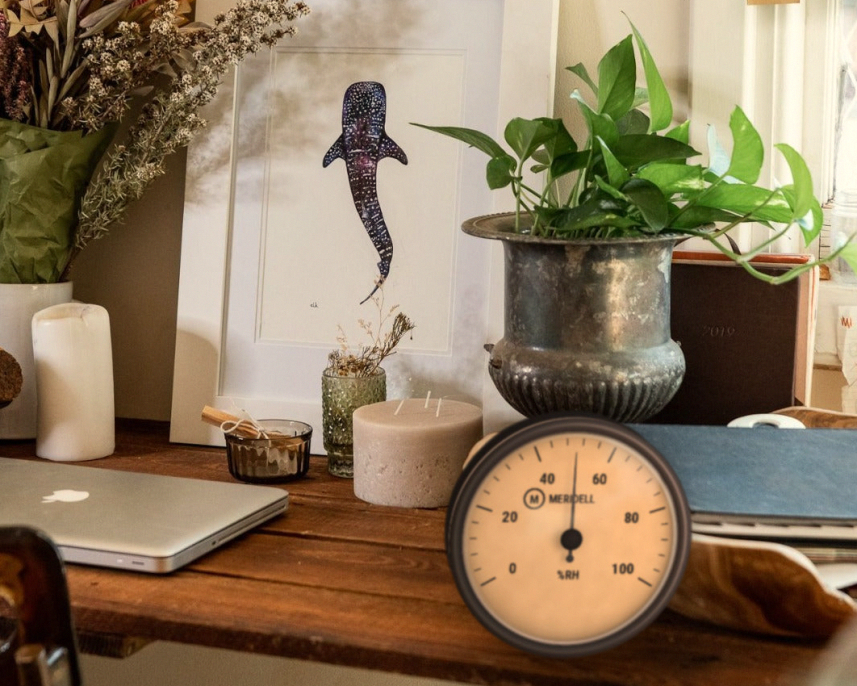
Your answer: 50 %
